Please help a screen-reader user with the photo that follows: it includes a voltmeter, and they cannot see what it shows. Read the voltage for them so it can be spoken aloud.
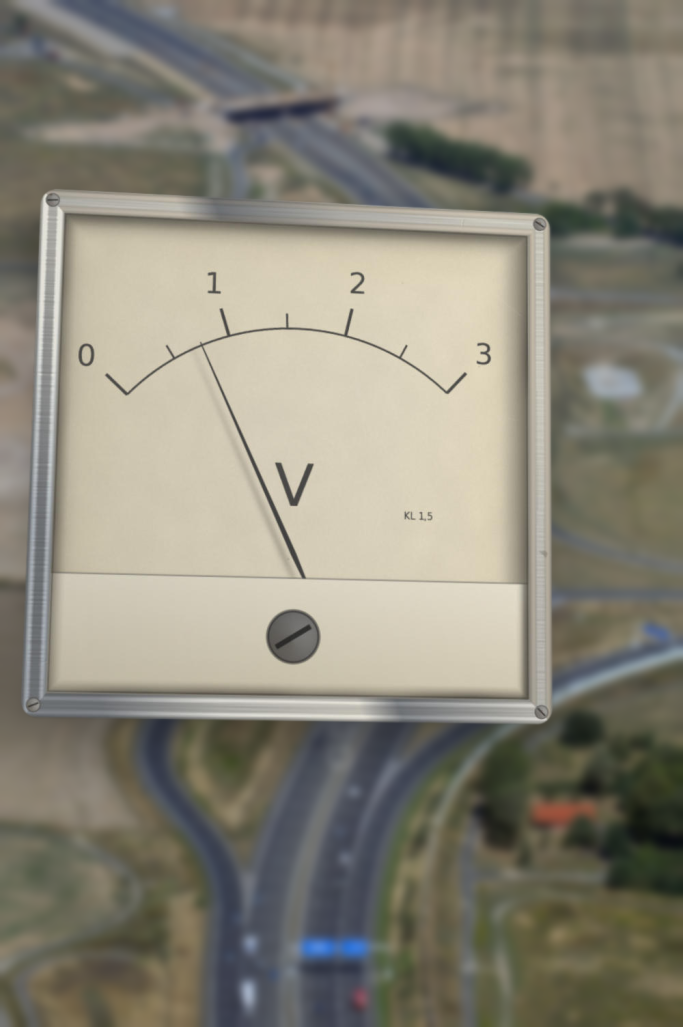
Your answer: 0.75 V
